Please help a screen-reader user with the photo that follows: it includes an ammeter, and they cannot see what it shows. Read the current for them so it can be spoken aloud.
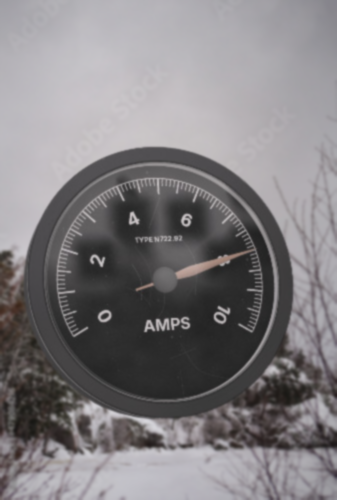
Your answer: 8 A
